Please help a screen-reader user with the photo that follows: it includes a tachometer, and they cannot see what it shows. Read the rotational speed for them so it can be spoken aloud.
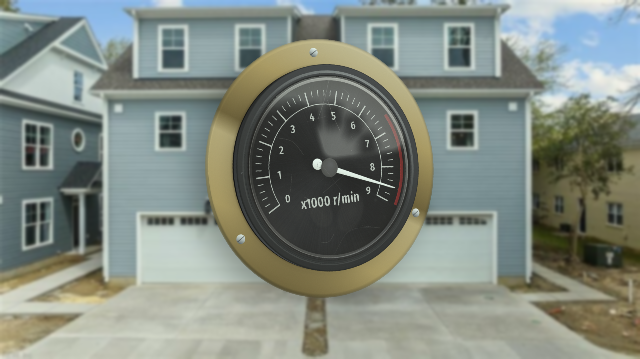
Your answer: 8600 rpm
